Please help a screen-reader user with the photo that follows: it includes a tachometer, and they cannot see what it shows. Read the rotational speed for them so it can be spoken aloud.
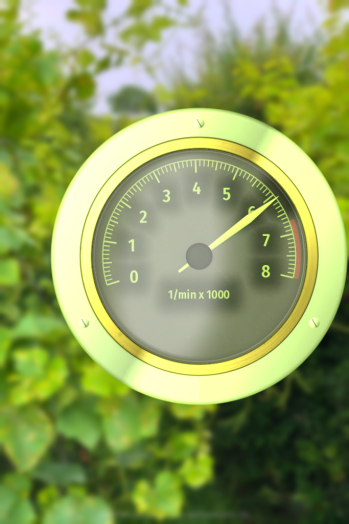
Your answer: 6100 rpm
